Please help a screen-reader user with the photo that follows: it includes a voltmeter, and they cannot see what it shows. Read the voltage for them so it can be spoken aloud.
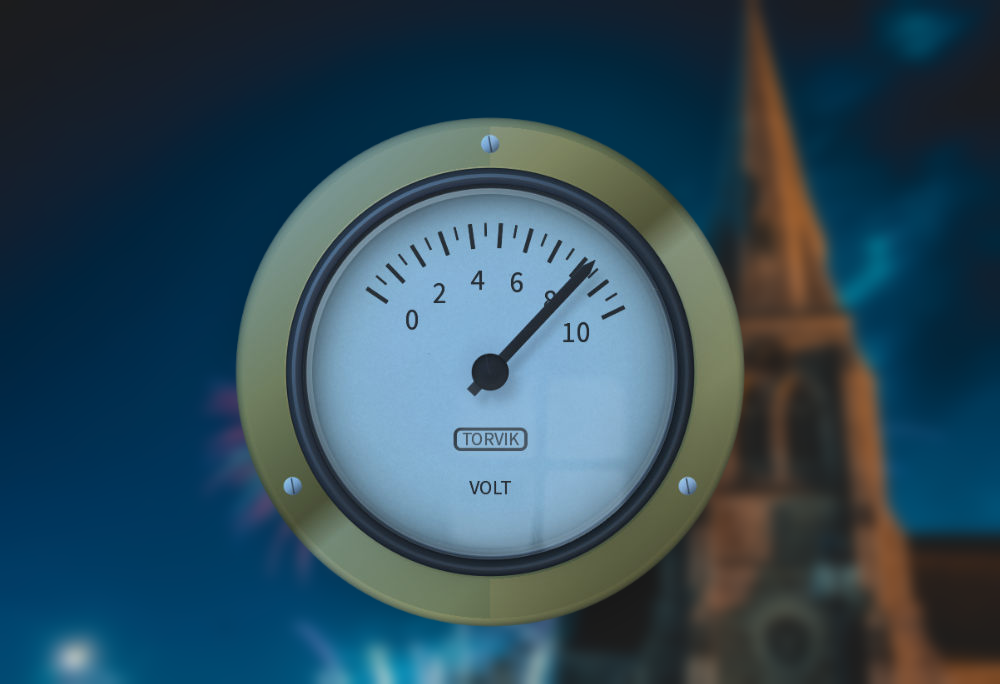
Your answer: 8.25 V
